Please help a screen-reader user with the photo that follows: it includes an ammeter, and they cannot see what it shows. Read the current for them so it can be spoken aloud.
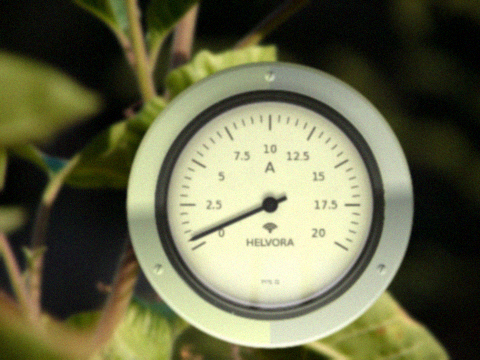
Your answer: 0.5 A
